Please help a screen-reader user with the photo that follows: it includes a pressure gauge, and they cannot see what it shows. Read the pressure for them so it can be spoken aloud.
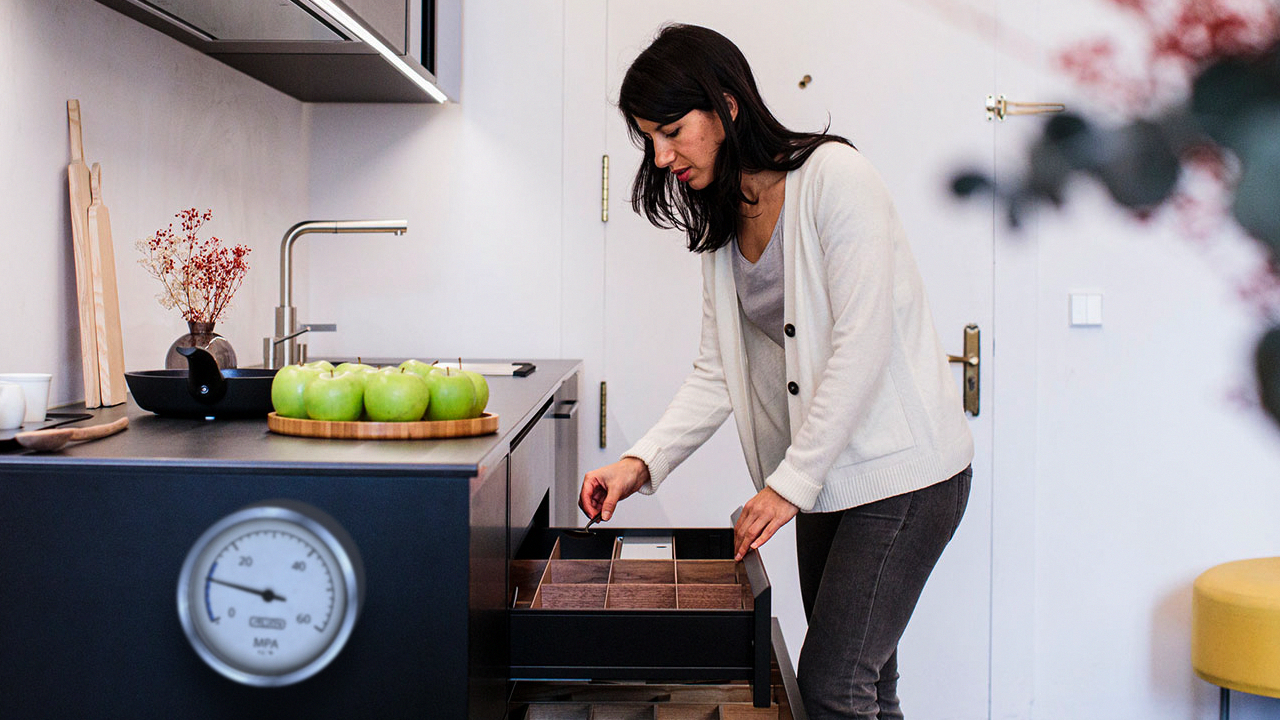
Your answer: 10 MPa
